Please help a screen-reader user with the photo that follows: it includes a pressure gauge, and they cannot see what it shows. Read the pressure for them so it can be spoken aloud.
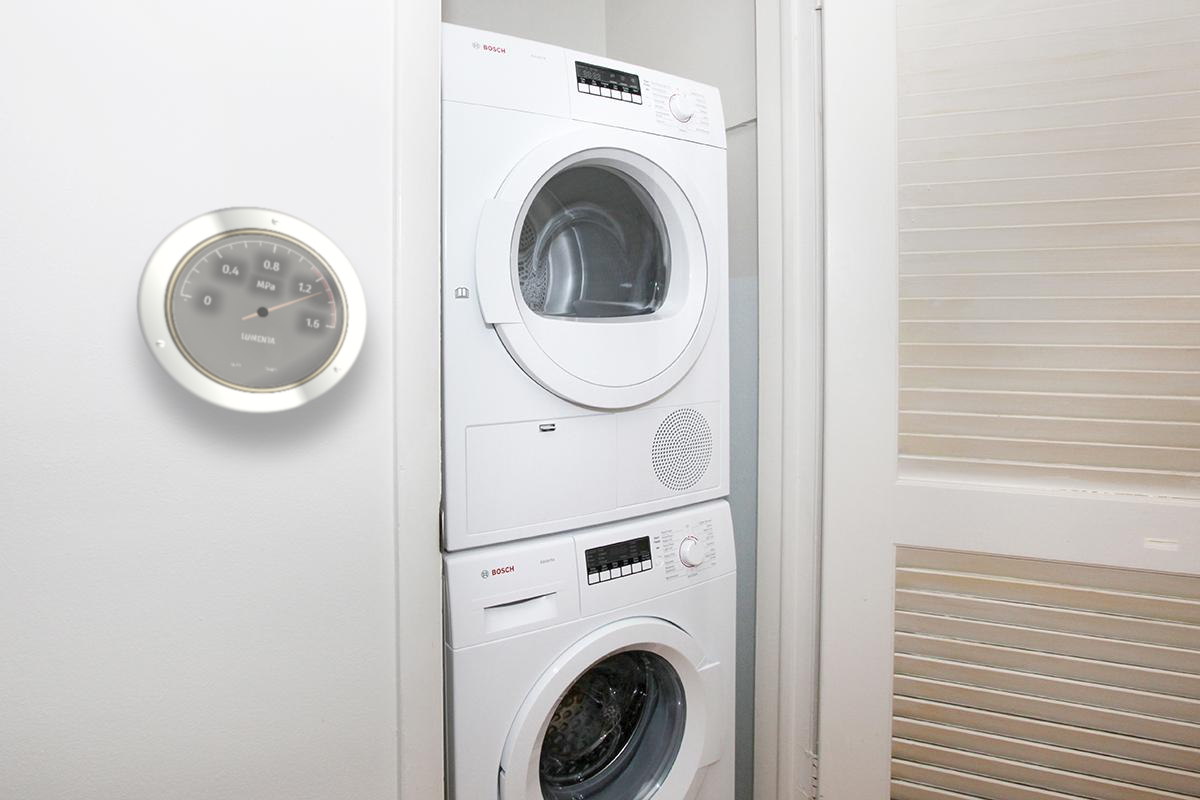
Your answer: 1.3 MPa
